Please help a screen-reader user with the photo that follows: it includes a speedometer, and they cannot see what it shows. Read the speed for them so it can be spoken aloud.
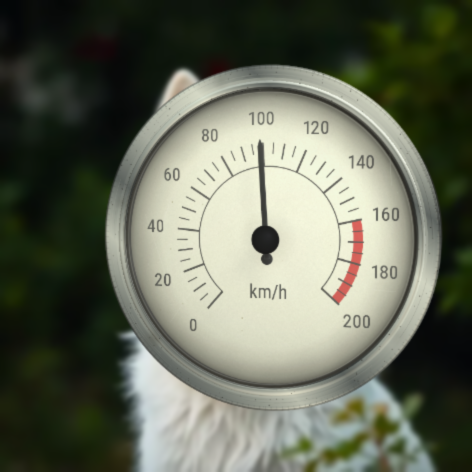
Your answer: 100 km/h
